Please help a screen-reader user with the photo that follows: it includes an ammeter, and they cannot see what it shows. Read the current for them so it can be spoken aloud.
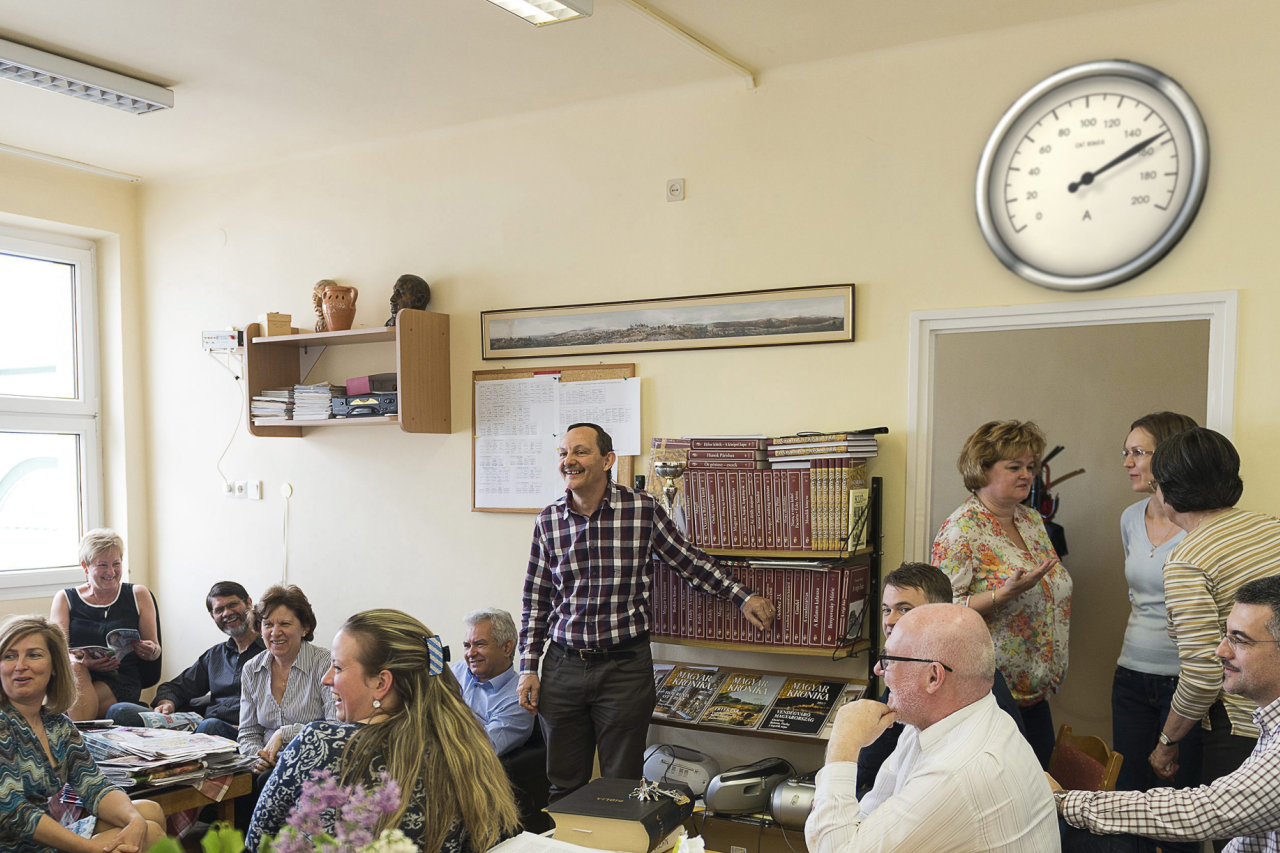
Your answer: 155 A
